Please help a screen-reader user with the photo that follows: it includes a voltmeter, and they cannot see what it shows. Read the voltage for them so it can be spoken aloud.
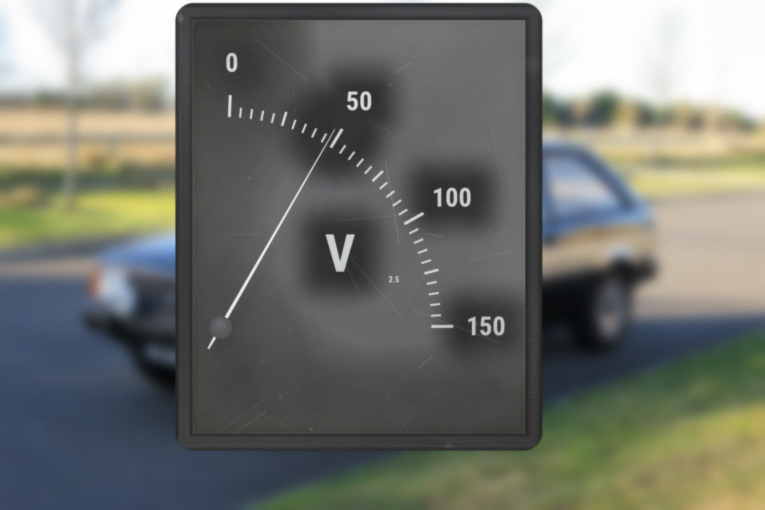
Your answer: 47.5 V
